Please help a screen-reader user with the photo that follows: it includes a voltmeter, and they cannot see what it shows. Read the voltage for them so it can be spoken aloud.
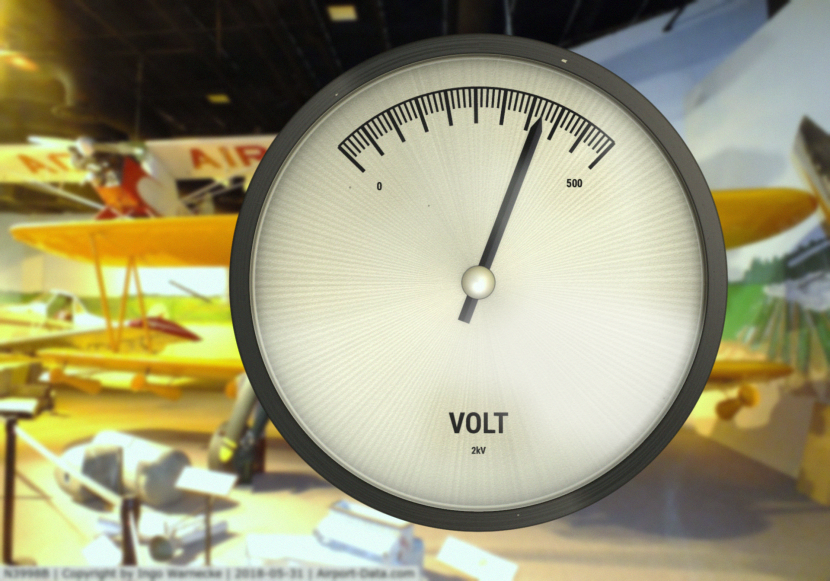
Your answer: 370 V
